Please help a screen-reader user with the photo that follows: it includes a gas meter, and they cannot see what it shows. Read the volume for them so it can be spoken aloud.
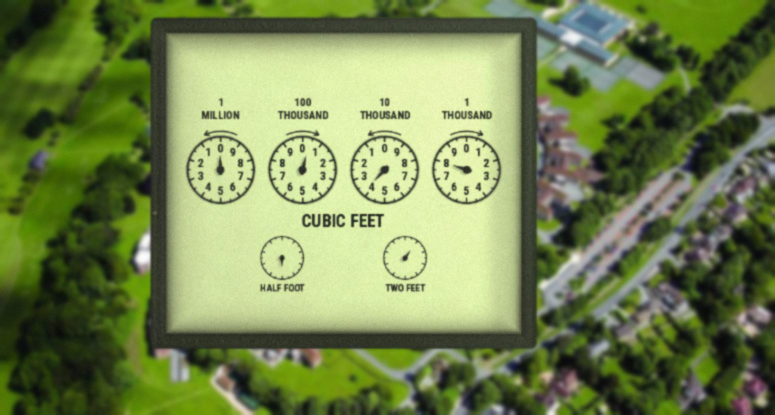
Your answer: 3800 ft³
